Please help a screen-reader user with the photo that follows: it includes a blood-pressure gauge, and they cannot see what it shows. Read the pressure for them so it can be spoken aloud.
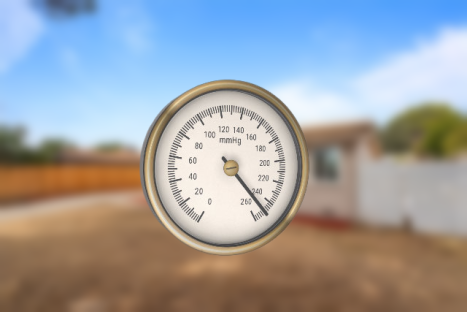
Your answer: 250 mmHg
